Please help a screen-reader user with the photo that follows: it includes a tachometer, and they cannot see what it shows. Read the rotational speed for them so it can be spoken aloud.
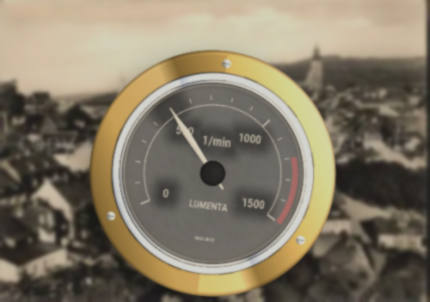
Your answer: 500 rpm
